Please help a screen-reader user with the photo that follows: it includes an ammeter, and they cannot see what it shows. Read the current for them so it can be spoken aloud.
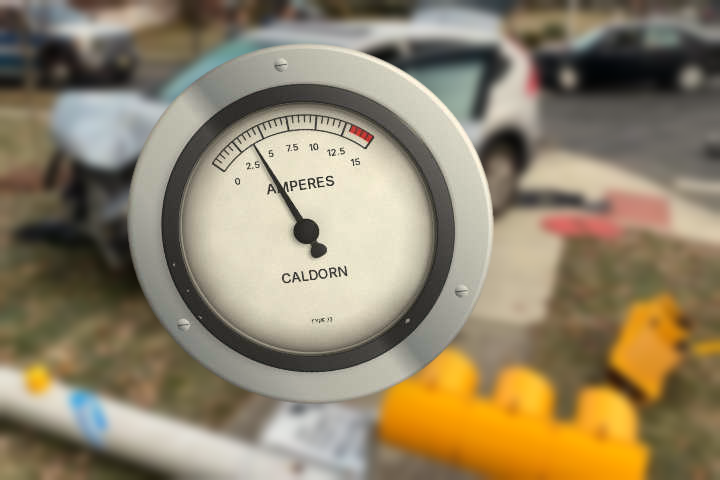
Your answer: 4 A
